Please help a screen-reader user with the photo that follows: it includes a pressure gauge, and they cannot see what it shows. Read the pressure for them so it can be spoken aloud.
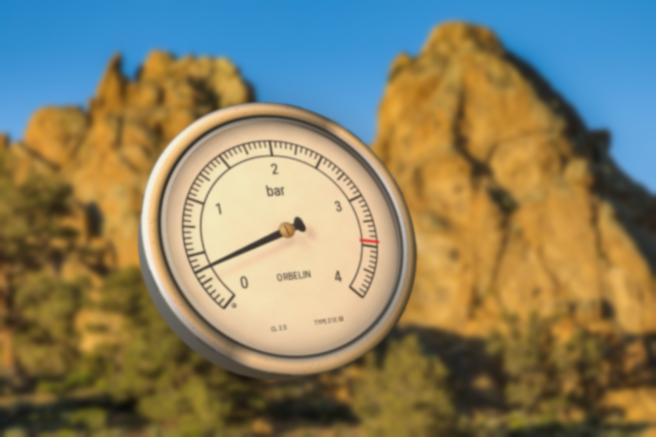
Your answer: 0.35 bar
